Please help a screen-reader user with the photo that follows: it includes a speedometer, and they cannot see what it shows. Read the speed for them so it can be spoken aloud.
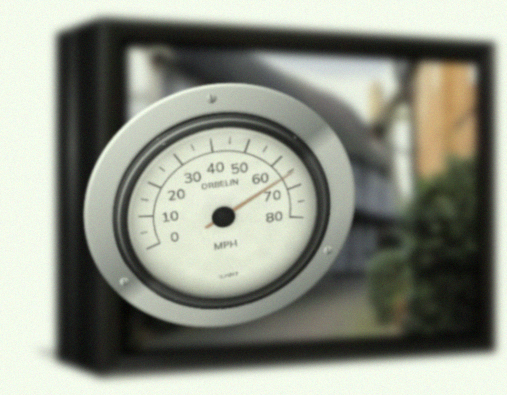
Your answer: 65 mph
